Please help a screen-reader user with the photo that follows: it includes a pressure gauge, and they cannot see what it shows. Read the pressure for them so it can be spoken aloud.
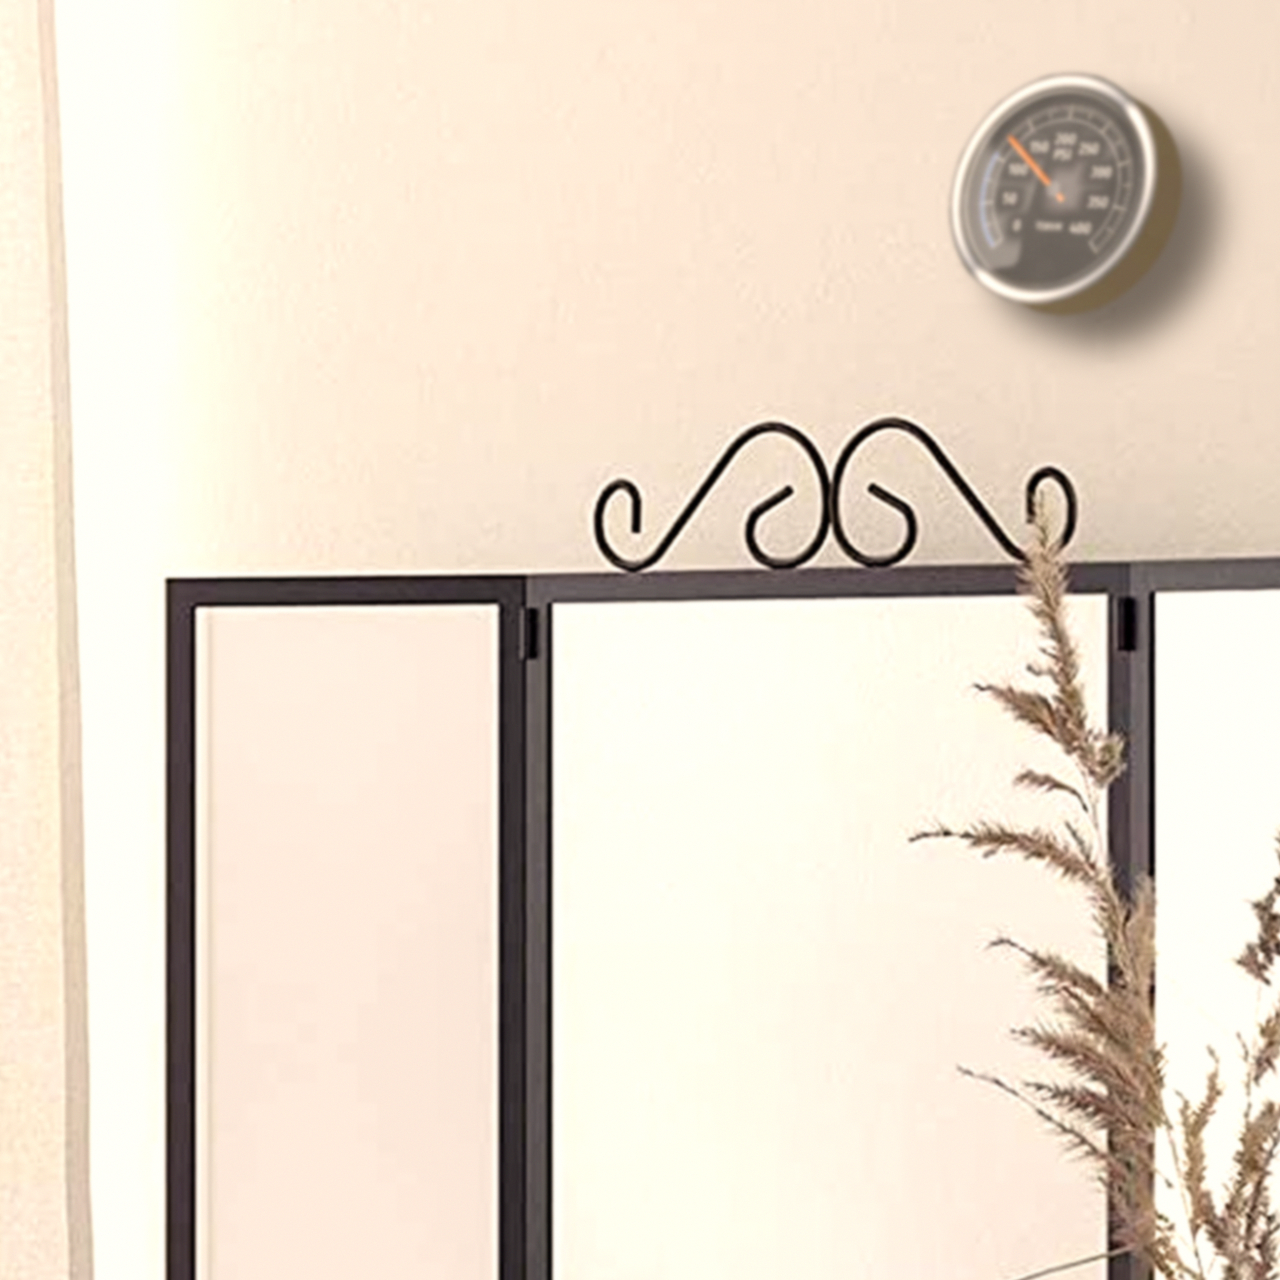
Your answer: 125 psi
